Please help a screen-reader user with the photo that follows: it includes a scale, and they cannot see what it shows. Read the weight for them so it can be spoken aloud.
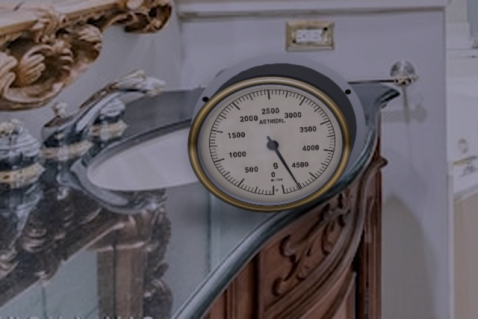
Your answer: 4750 g
